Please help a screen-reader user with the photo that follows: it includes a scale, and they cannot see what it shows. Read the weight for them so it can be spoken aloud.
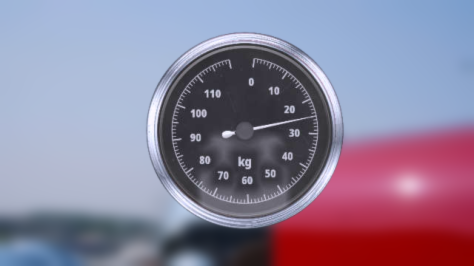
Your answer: 25 kg
